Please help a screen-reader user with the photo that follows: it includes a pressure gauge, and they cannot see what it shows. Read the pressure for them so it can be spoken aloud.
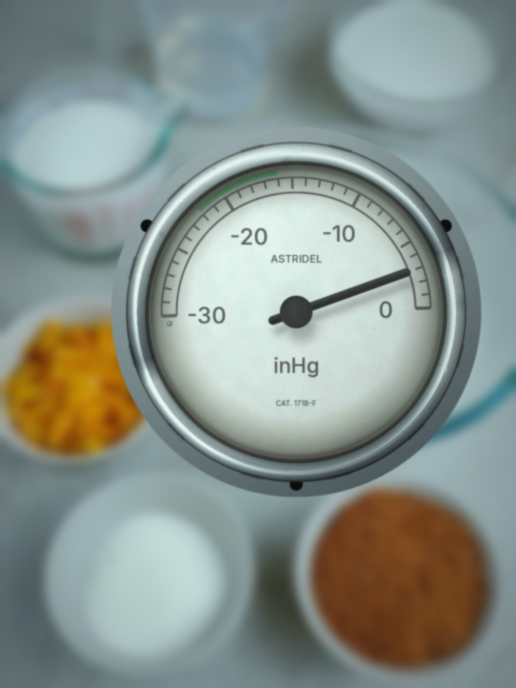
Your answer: -3 inHg
